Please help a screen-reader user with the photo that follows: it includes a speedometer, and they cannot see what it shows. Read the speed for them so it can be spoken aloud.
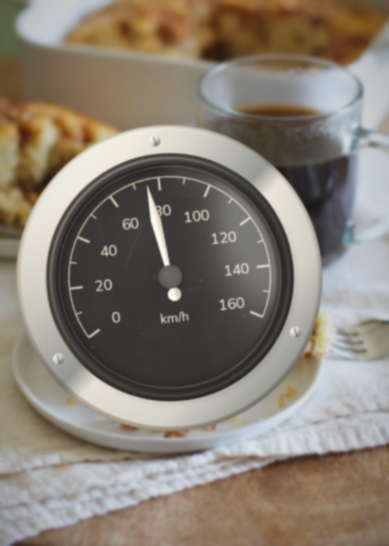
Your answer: 75 km/h
